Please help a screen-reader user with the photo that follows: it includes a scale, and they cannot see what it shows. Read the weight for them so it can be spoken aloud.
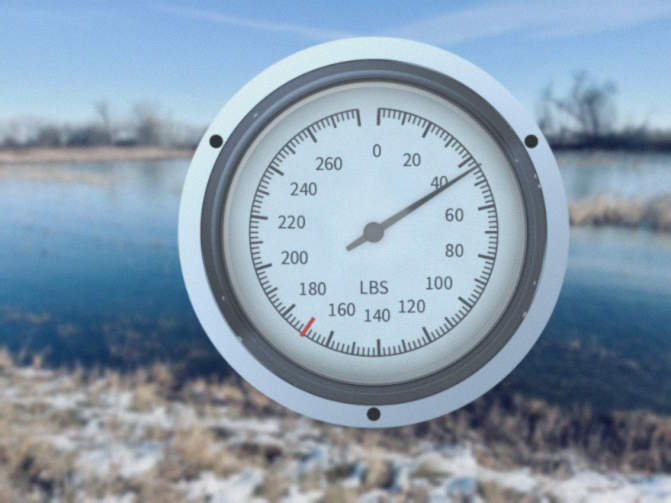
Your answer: 44 lb
